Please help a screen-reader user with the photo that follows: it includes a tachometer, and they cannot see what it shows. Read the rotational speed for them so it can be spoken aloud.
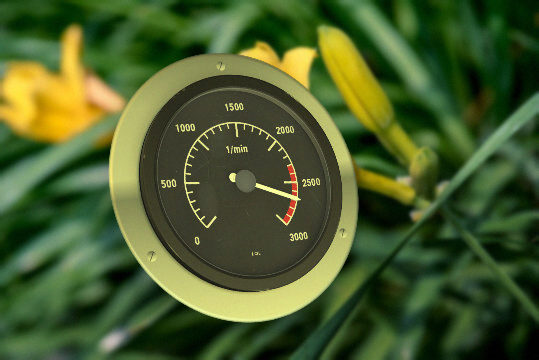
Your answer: 2700 rpm
